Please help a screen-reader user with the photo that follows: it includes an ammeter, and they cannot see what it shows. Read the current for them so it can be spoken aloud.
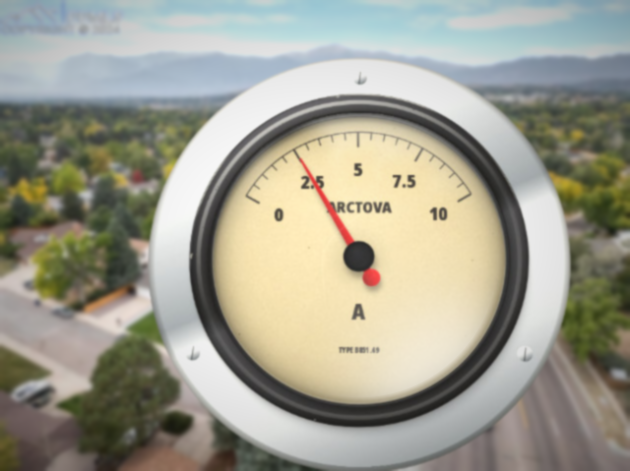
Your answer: 2.5 A
